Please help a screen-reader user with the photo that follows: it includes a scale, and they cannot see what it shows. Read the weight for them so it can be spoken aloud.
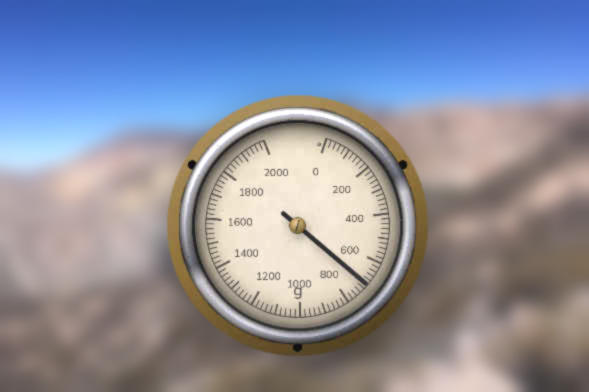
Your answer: 700 g
